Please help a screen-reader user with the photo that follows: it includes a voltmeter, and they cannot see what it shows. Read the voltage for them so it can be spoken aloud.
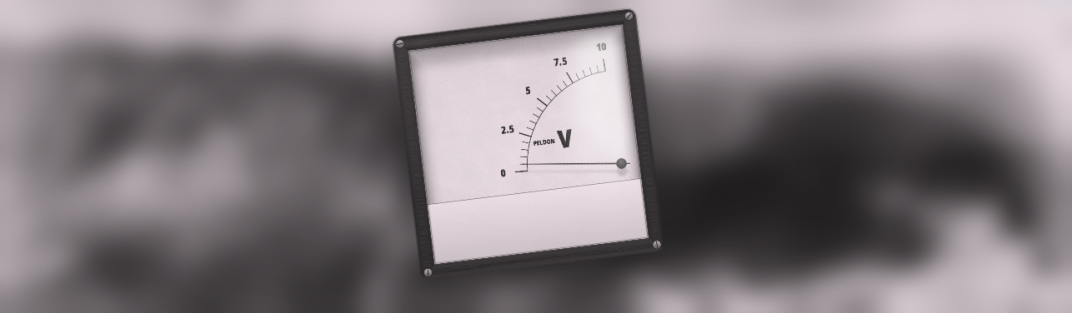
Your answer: 0.5 V
